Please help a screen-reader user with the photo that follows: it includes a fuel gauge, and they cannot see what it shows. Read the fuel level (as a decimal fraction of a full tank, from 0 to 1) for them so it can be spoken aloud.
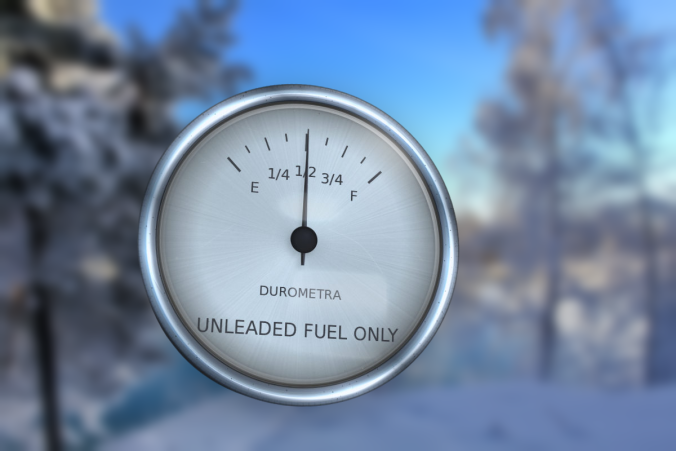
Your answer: 0.5
